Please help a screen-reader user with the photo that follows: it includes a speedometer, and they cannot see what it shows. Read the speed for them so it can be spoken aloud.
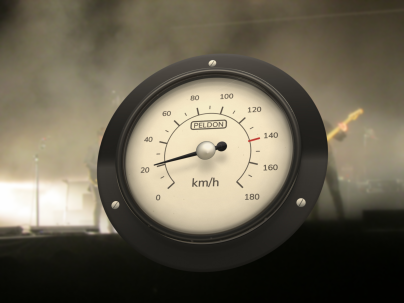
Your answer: 20 km/h
